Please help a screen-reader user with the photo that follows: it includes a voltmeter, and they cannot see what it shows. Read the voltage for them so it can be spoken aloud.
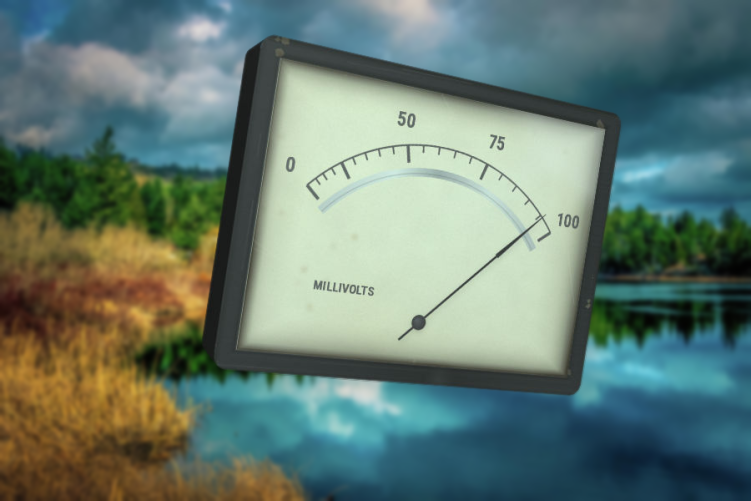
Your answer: 95 mV
